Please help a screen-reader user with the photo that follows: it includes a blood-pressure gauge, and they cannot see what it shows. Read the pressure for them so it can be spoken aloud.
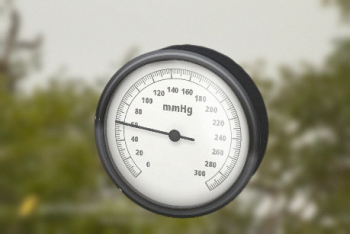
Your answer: 60 mmHg
